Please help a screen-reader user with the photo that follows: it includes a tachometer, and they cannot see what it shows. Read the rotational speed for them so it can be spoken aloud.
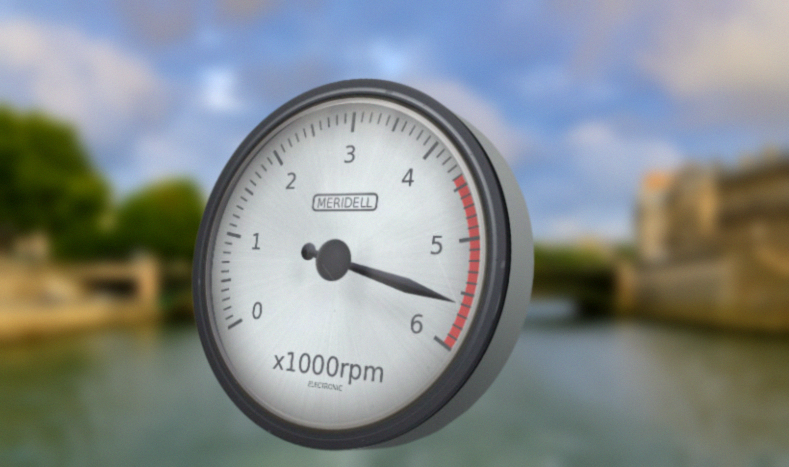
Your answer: 5600 rpm
